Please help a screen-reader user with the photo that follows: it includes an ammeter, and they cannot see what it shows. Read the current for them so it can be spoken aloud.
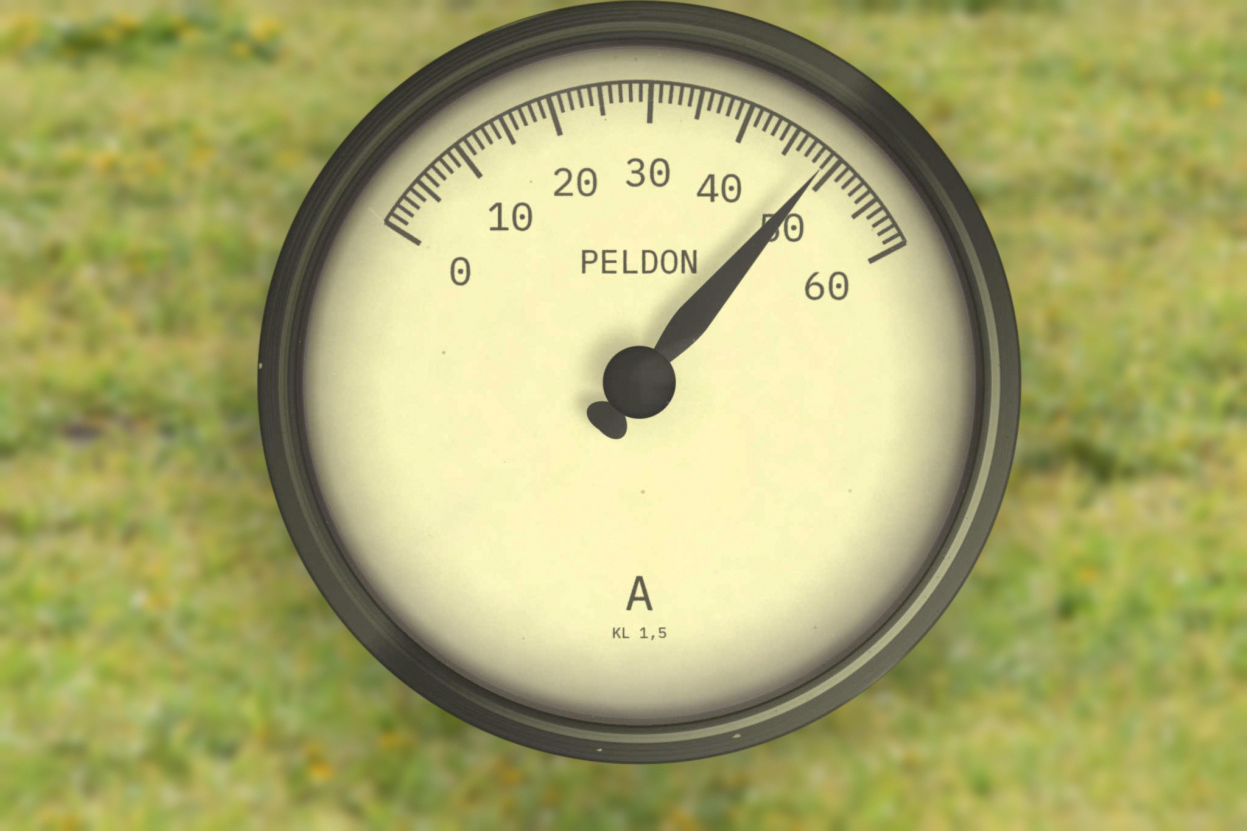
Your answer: 49 A
